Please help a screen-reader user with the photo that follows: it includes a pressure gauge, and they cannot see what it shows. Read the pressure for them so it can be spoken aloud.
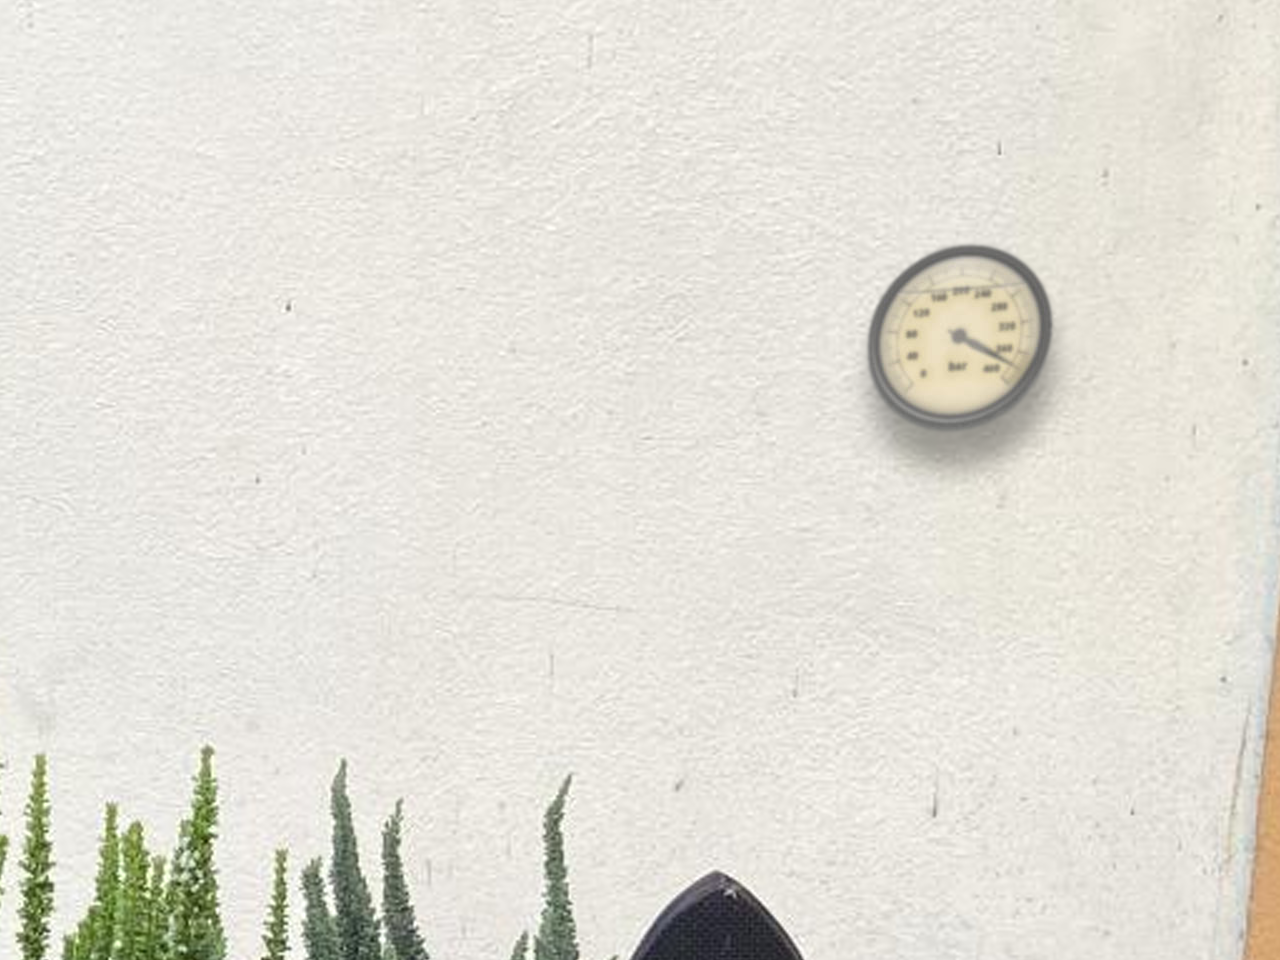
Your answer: 380 bar
